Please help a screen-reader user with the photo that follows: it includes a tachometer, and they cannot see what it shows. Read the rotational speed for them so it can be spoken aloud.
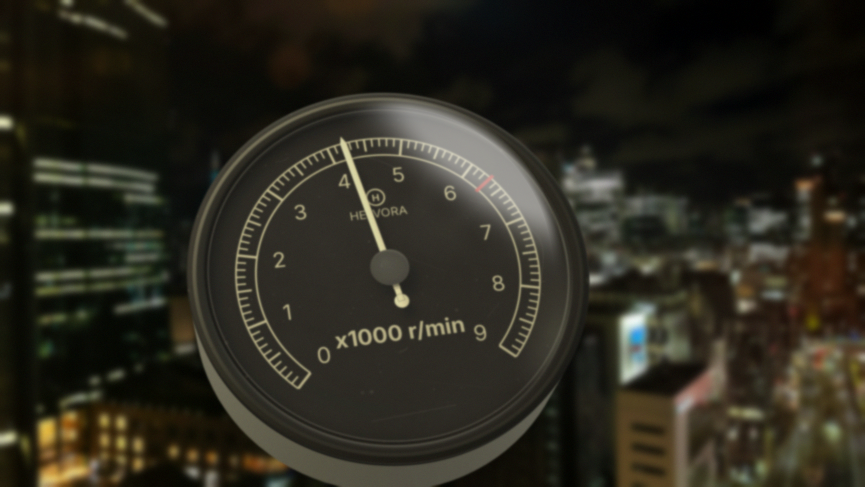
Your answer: 4200 rpm
